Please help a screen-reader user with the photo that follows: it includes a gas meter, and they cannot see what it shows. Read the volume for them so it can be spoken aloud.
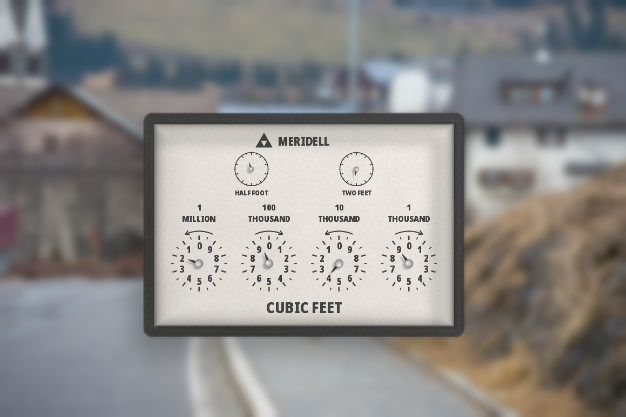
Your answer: 193900 ft³
